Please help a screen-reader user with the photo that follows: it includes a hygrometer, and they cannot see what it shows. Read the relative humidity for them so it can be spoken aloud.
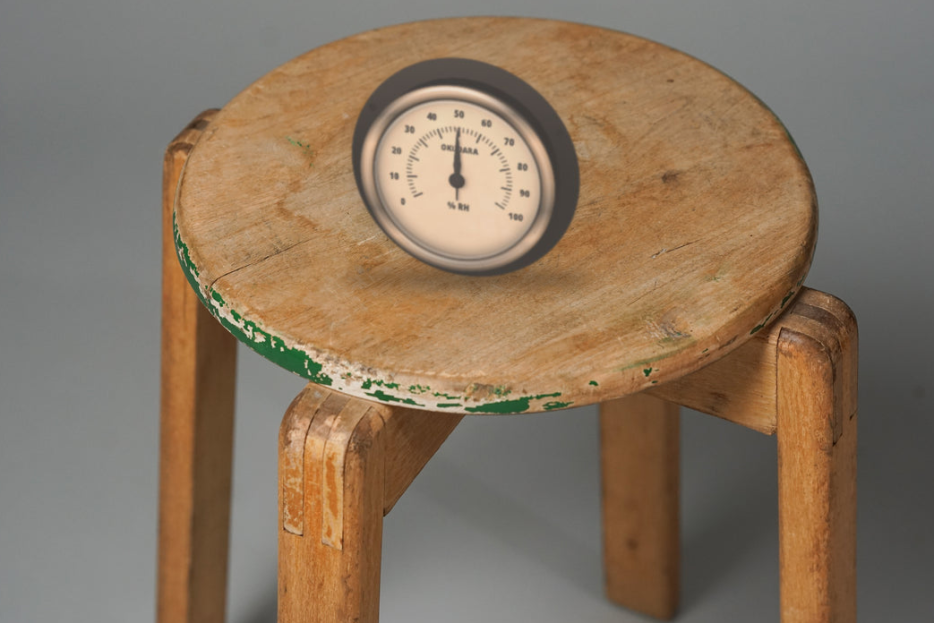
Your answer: 50 %
